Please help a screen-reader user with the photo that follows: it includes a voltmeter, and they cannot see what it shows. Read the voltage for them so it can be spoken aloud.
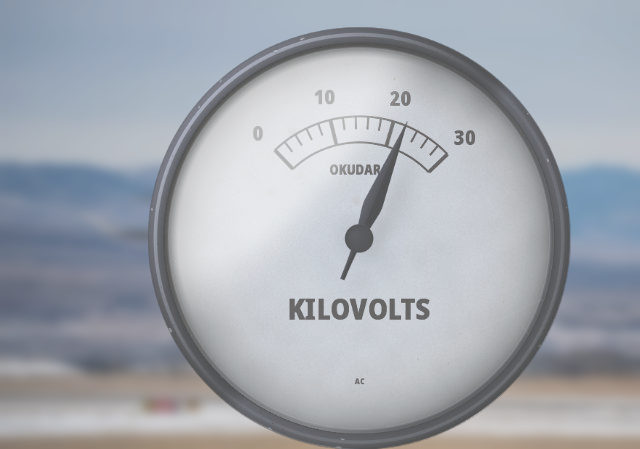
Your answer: 22 kV
